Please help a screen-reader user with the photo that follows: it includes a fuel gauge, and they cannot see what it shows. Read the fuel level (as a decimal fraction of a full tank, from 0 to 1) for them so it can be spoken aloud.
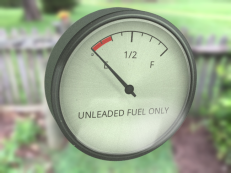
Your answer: 0
